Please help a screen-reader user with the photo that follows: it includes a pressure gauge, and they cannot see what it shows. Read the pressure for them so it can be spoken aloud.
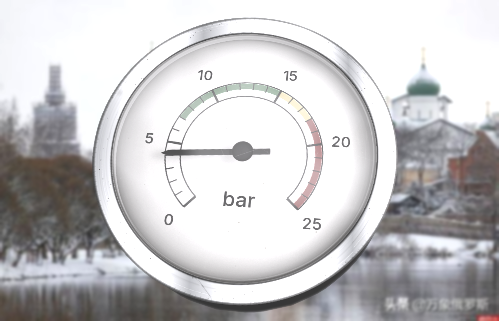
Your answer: 4 bar
